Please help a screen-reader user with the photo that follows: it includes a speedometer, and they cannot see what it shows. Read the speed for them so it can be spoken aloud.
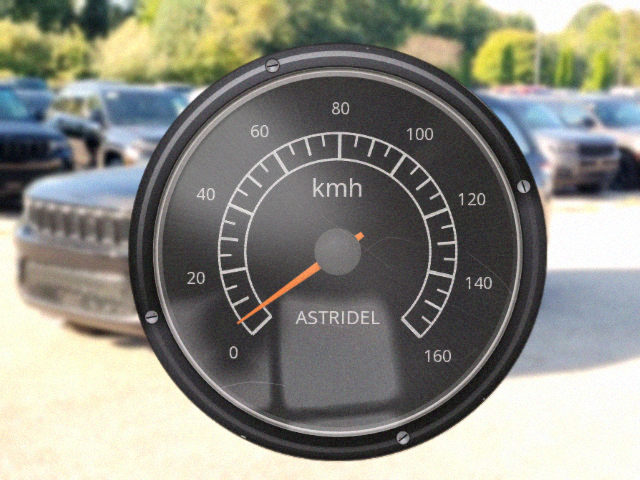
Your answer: 5 km/h
